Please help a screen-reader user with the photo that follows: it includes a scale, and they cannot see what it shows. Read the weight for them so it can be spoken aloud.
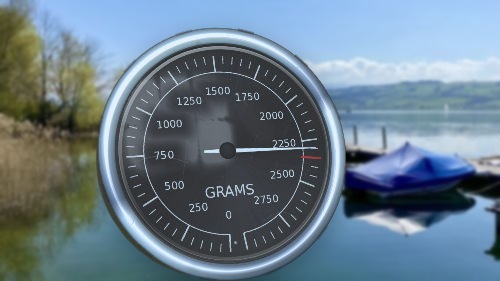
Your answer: 2300 g
